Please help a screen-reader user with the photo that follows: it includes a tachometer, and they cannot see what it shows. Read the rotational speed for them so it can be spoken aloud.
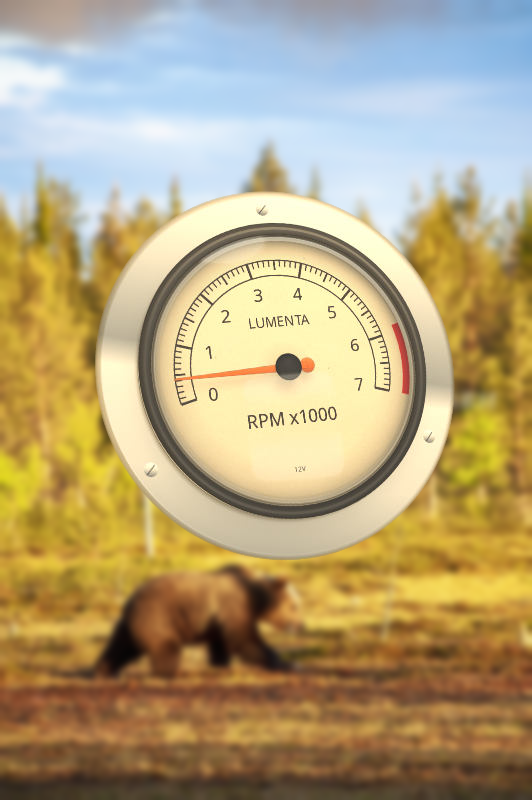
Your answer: 400 rpm
